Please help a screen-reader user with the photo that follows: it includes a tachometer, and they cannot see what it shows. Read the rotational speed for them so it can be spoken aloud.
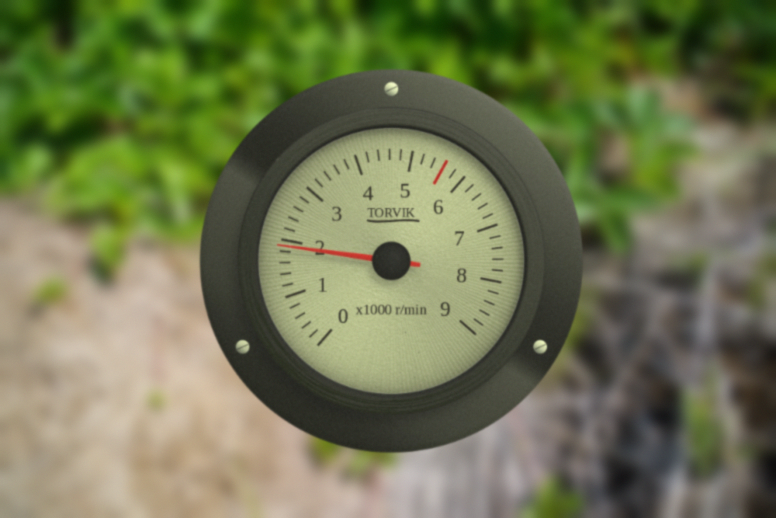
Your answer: 1900 rpm
